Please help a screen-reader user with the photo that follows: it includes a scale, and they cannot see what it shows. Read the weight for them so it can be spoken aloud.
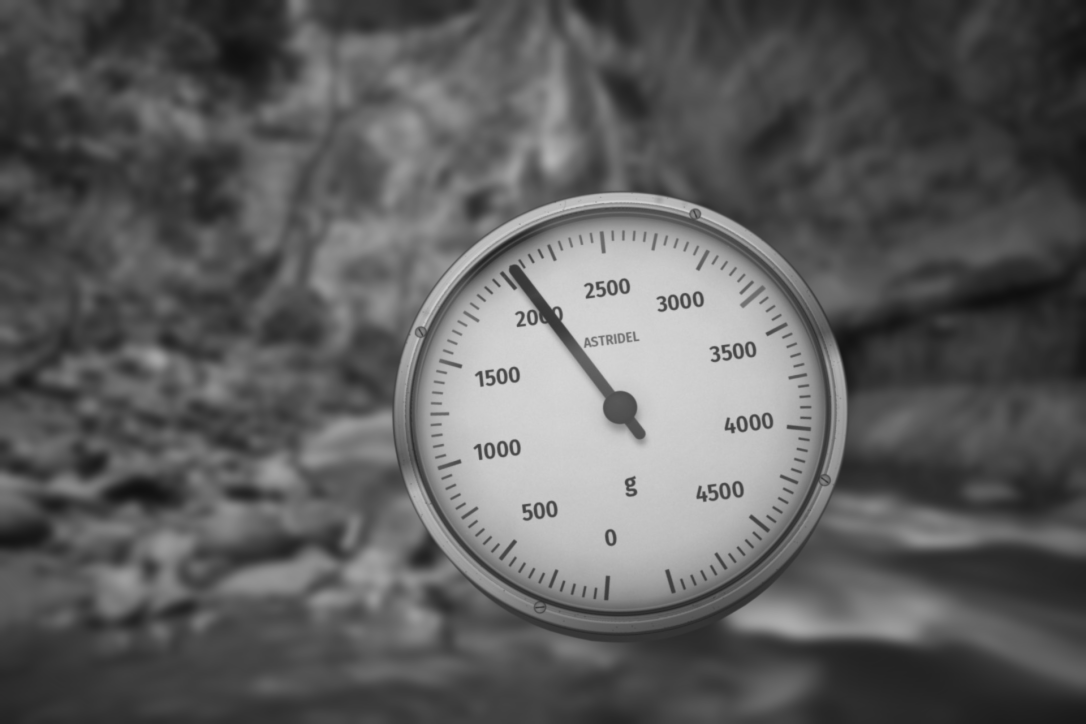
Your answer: 2050 g
